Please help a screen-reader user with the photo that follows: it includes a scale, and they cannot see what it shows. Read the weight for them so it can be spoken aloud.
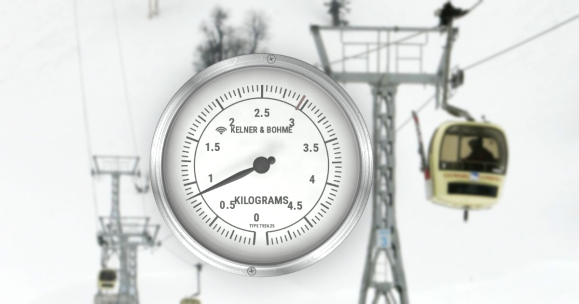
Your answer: 0.85 kg
